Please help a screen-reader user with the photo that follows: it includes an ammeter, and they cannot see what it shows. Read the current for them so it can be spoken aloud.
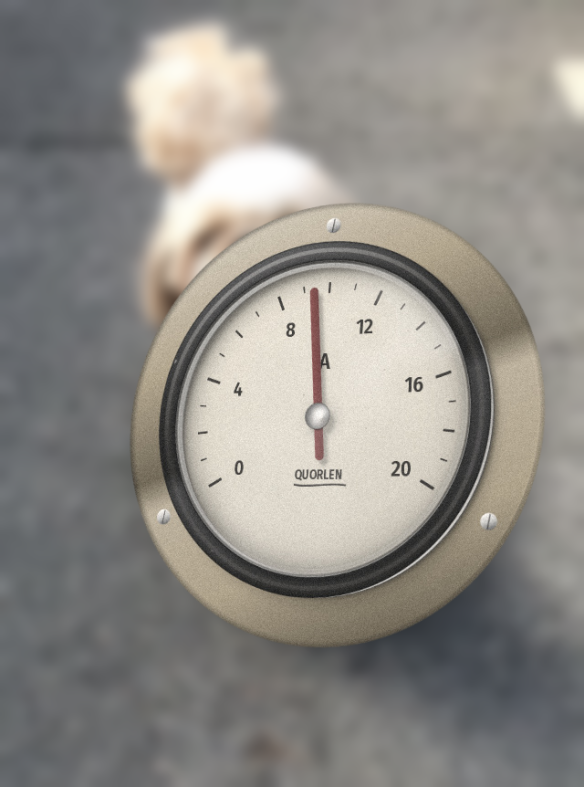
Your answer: 9.5 A
